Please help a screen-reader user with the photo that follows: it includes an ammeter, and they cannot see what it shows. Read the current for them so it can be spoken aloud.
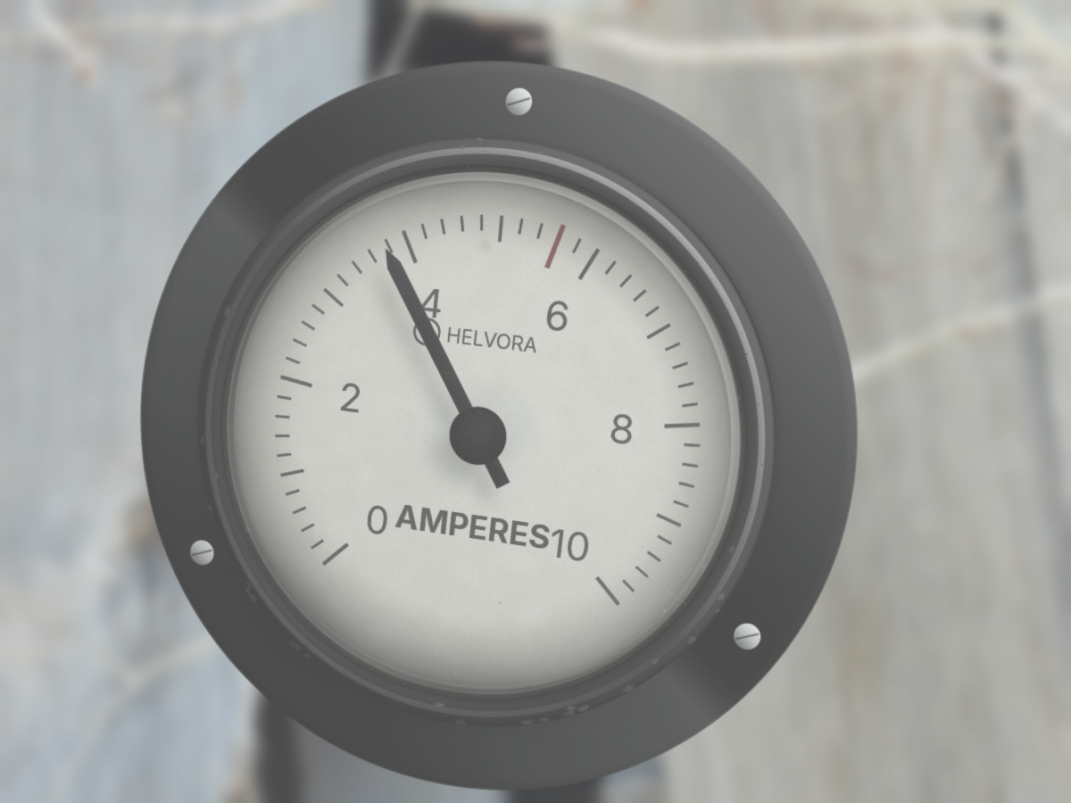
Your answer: 3.8 A
